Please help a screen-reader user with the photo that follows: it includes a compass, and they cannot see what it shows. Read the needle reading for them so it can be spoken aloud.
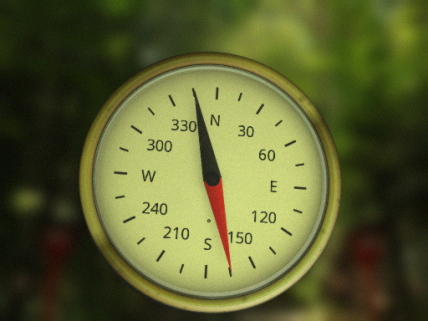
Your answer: 165 °
